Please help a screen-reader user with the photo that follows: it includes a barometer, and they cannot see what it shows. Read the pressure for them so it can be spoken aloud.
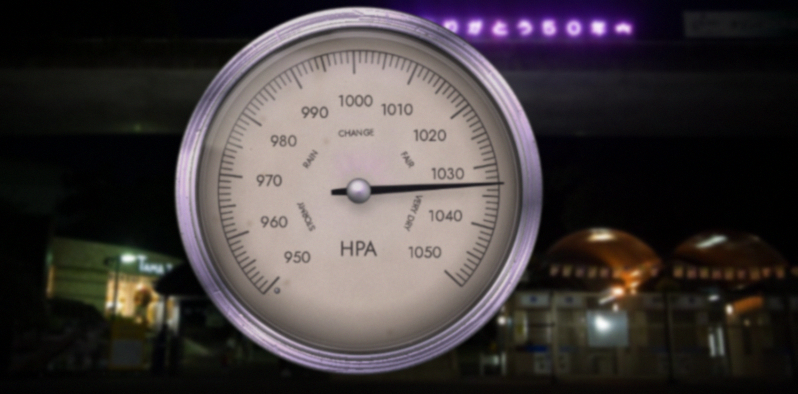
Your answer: 1033 hPa
